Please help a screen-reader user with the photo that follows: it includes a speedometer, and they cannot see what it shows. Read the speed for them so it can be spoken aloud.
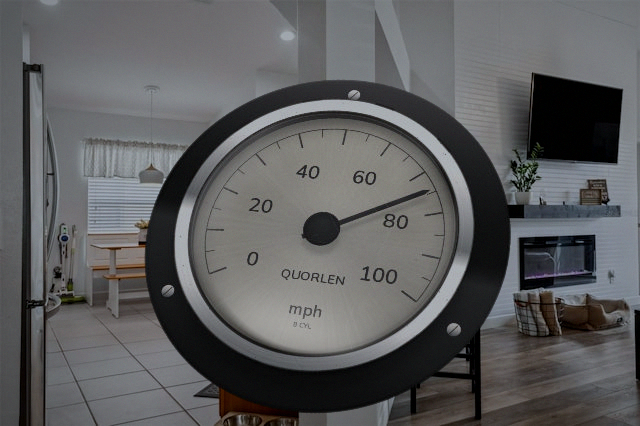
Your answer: 75 mph
